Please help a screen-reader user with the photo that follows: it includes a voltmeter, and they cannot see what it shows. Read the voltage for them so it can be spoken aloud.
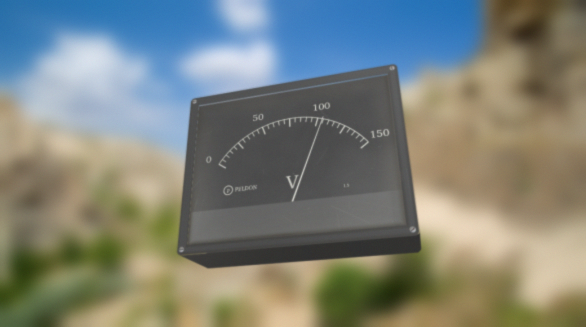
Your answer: 105 V
